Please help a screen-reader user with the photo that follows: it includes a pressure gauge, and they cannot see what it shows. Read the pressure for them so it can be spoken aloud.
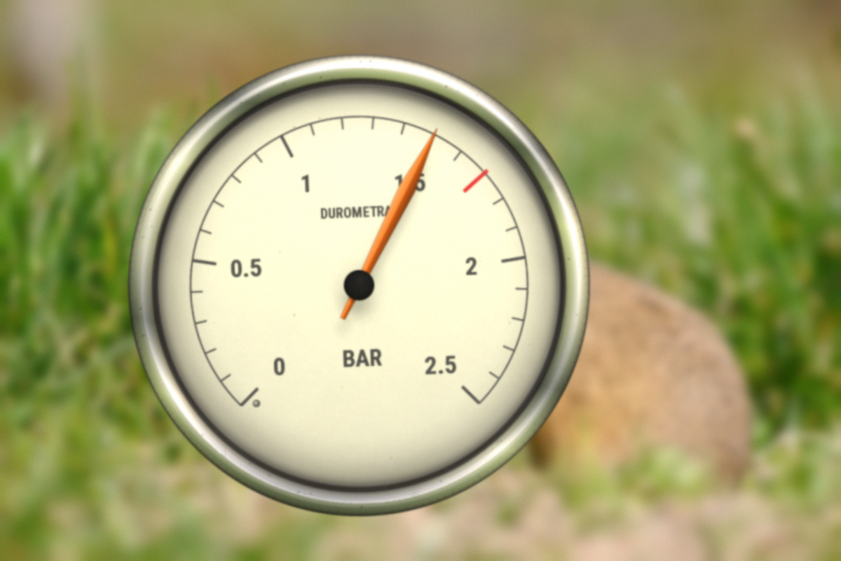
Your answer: 1.5 bar
